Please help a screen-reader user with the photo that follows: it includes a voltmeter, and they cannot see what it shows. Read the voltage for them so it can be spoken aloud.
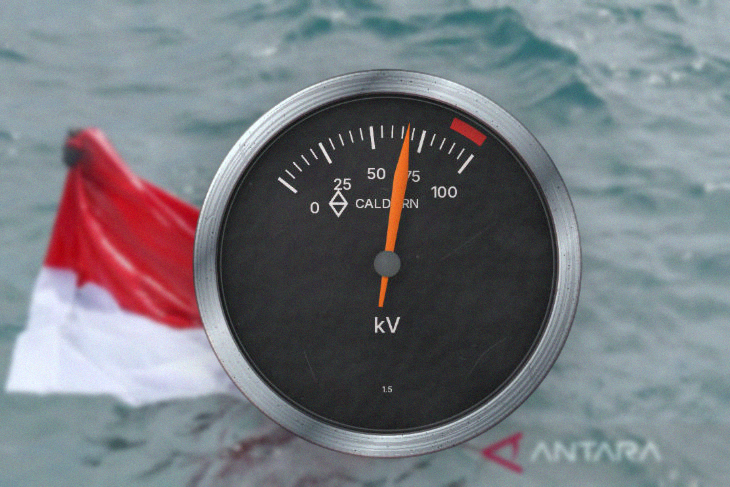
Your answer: 67.5 kV
